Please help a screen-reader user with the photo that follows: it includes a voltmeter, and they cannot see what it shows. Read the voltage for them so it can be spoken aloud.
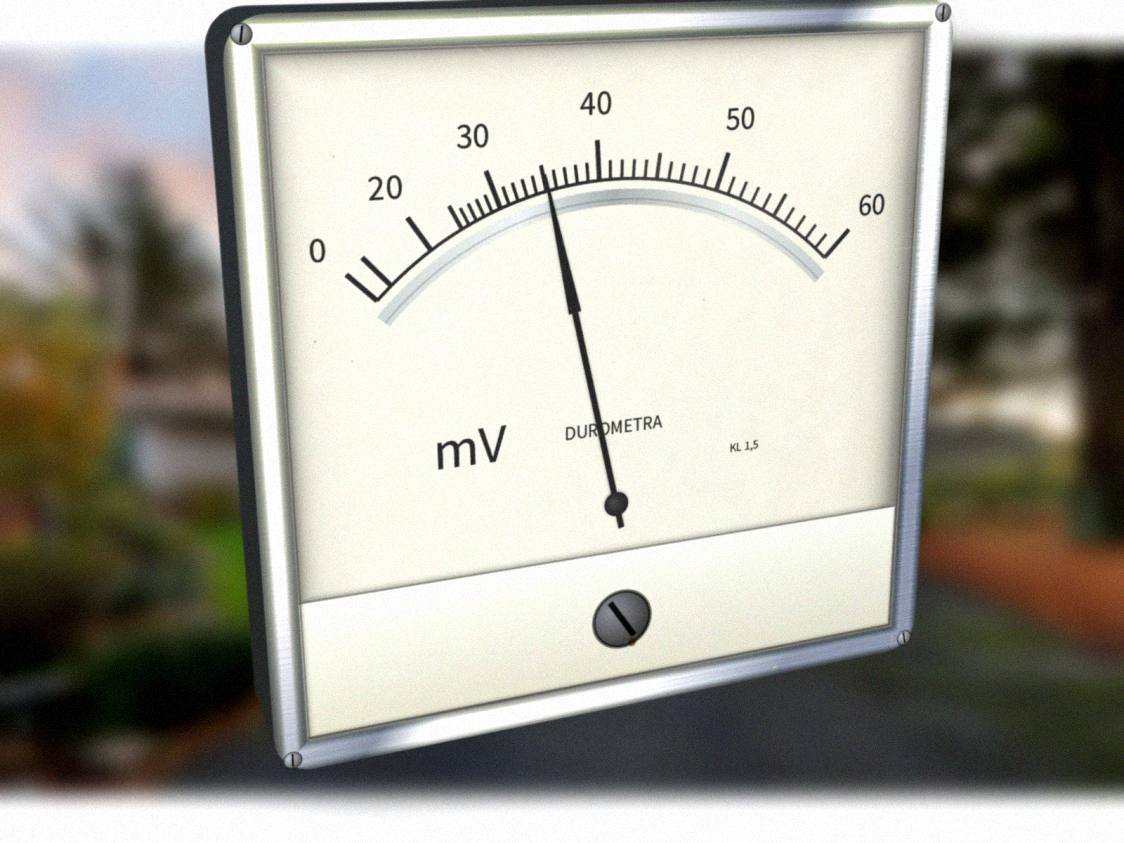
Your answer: 35 mV
